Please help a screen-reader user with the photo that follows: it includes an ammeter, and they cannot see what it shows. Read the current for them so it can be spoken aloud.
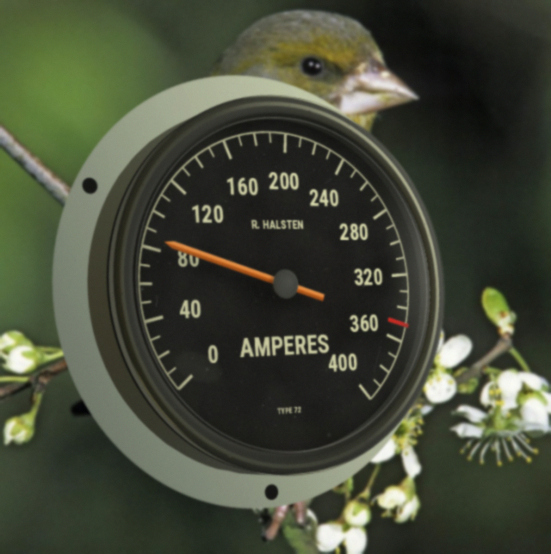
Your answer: 85 A
